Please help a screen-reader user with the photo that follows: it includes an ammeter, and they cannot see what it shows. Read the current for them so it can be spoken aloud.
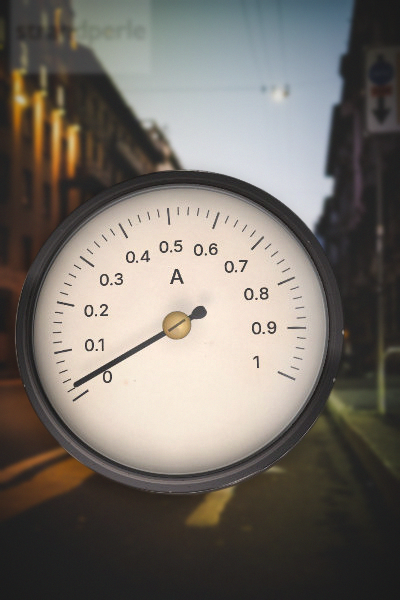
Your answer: 0.02 A
